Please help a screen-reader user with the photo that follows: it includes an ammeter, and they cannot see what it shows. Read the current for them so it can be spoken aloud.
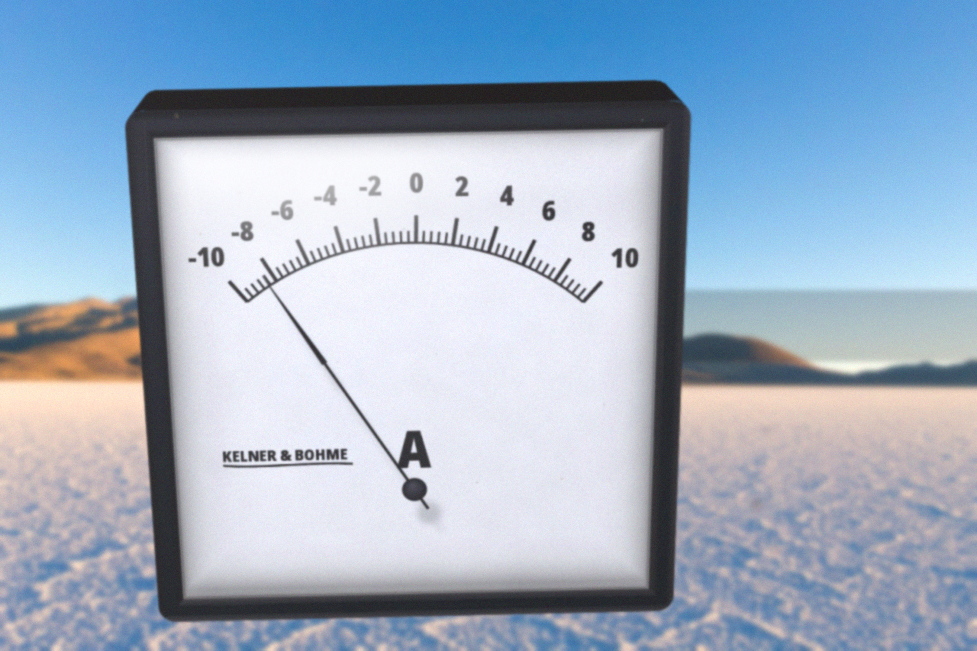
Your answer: -8.4 A
